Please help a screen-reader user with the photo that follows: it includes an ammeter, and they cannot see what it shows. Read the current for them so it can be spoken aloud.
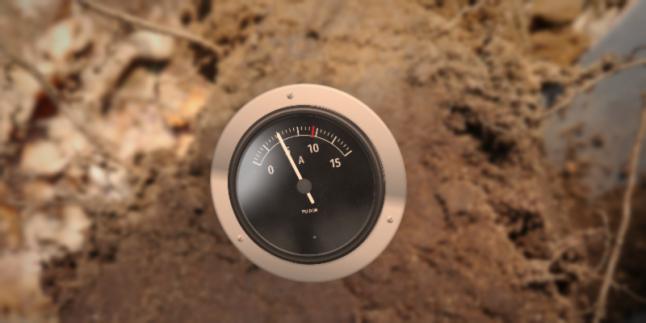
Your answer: 5 A
